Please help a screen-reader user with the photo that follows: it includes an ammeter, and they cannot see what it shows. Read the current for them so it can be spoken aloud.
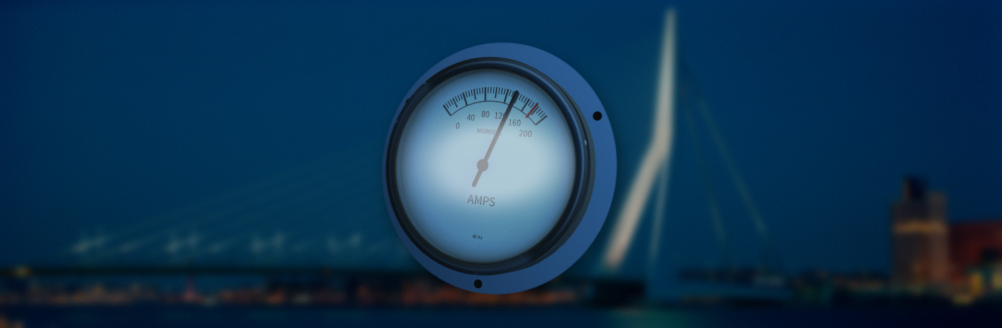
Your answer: 140 A
